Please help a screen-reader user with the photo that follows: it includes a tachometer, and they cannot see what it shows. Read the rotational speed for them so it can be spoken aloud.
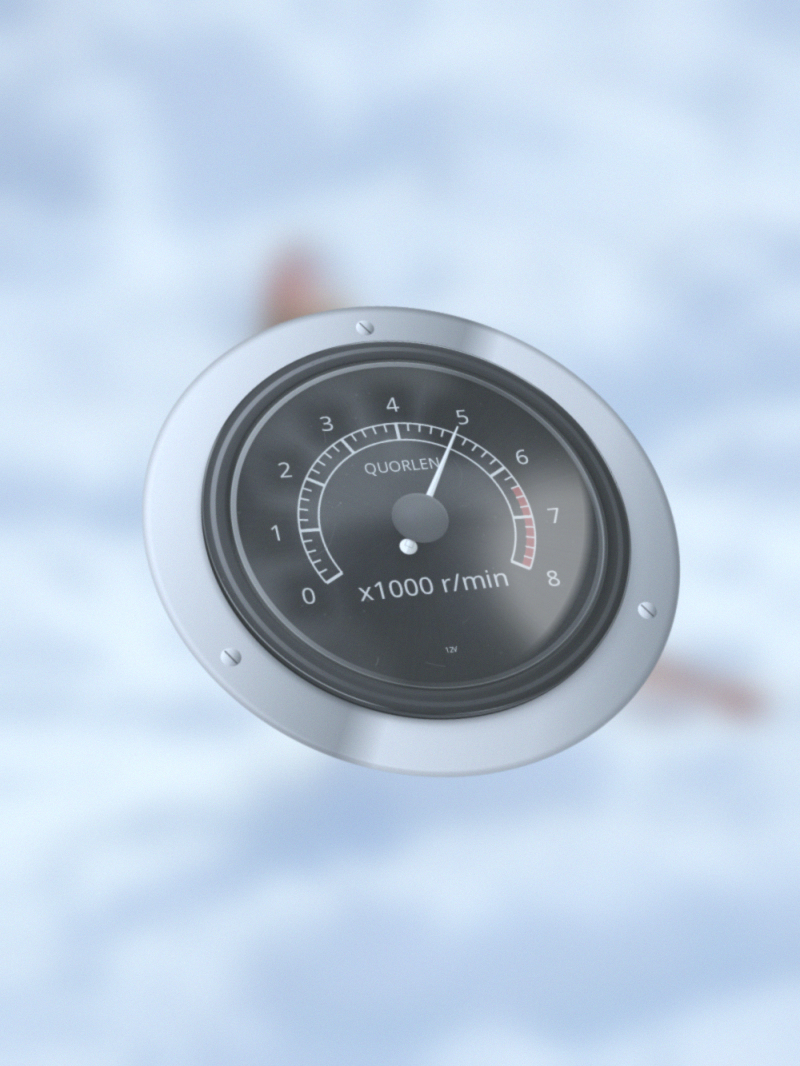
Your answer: 5000 rpm
